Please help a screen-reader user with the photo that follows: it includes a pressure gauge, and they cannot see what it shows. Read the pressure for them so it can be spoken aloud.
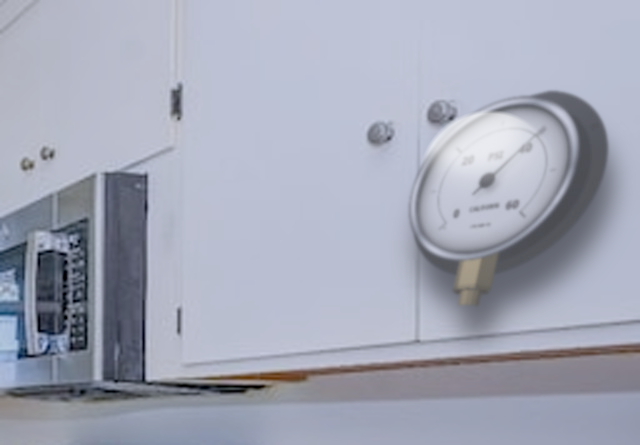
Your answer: 40 psi
